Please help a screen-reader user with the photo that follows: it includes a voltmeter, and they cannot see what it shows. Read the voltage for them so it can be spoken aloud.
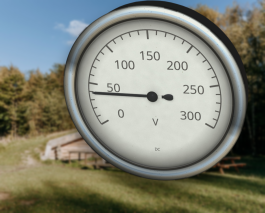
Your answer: 40 V
